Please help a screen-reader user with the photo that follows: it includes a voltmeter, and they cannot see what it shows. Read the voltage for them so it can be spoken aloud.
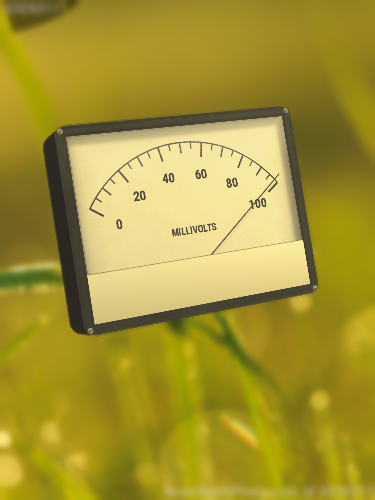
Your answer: 97.5 mV
